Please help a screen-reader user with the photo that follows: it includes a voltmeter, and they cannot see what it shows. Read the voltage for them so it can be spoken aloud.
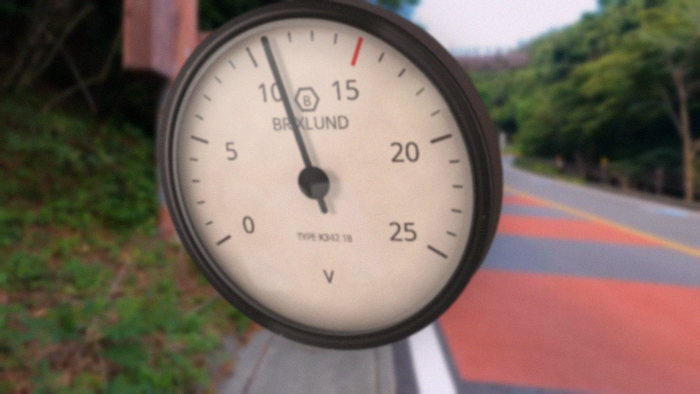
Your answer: 11 V
